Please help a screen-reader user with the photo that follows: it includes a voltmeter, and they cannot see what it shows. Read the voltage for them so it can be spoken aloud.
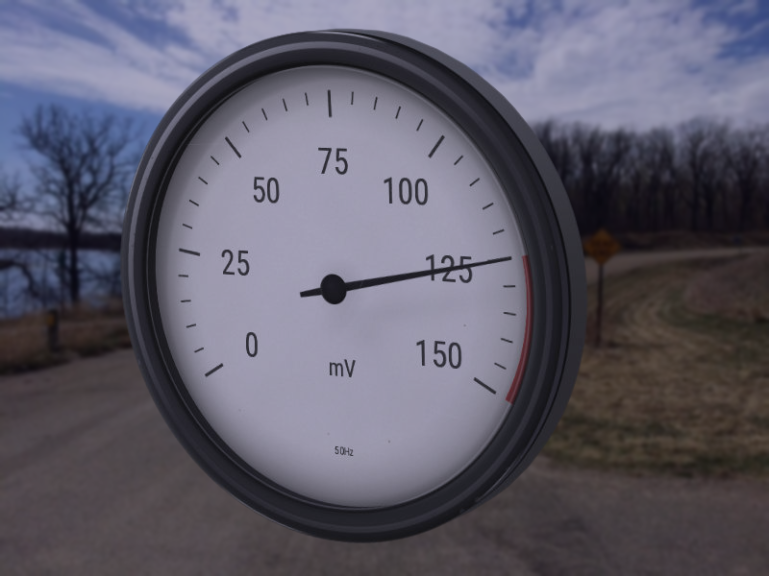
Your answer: 125 mV
